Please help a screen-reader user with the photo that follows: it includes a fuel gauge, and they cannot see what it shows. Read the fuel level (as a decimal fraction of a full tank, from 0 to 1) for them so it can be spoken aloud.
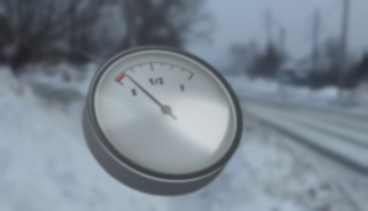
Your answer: 0.125
